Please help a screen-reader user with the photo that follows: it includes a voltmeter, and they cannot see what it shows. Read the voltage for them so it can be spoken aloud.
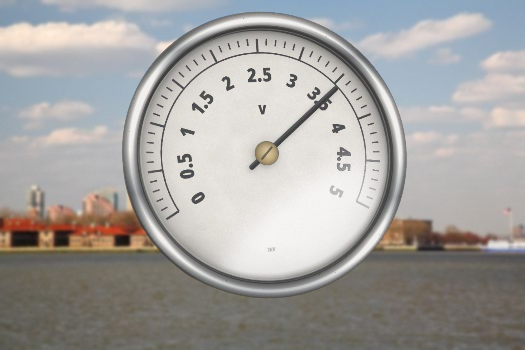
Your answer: 3.55 V
